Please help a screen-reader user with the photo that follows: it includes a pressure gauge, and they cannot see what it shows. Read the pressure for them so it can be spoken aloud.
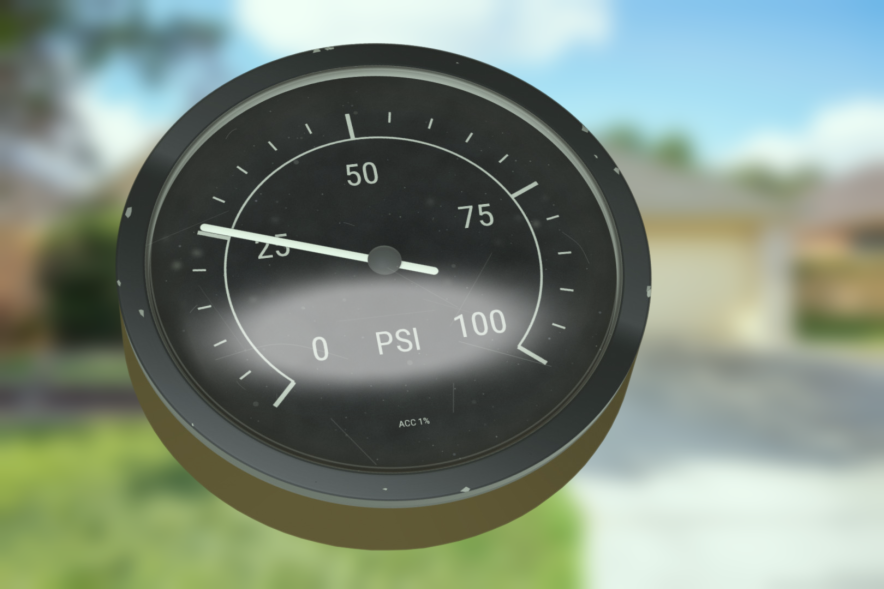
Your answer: 25 psi
